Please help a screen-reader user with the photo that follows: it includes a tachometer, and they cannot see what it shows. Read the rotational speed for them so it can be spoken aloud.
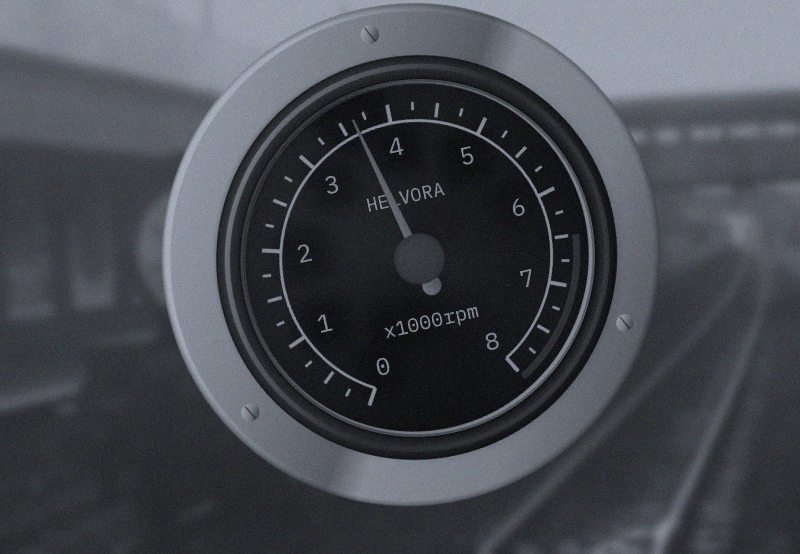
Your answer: 3625 rpm
